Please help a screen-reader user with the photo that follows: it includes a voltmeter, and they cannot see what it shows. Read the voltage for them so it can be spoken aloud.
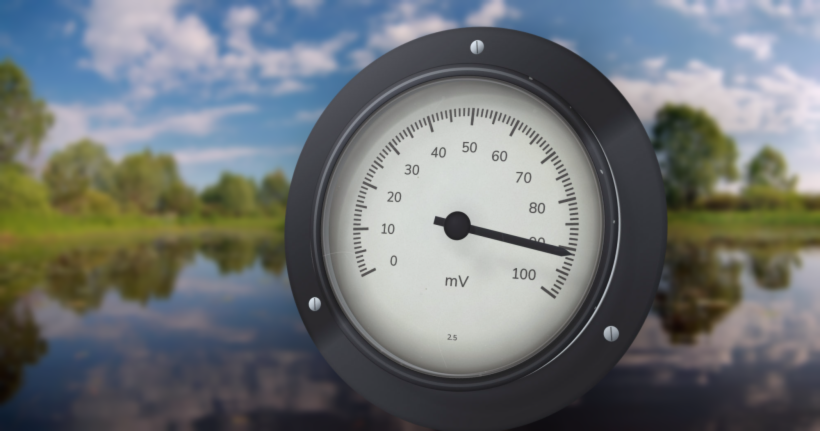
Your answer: 91 mV
